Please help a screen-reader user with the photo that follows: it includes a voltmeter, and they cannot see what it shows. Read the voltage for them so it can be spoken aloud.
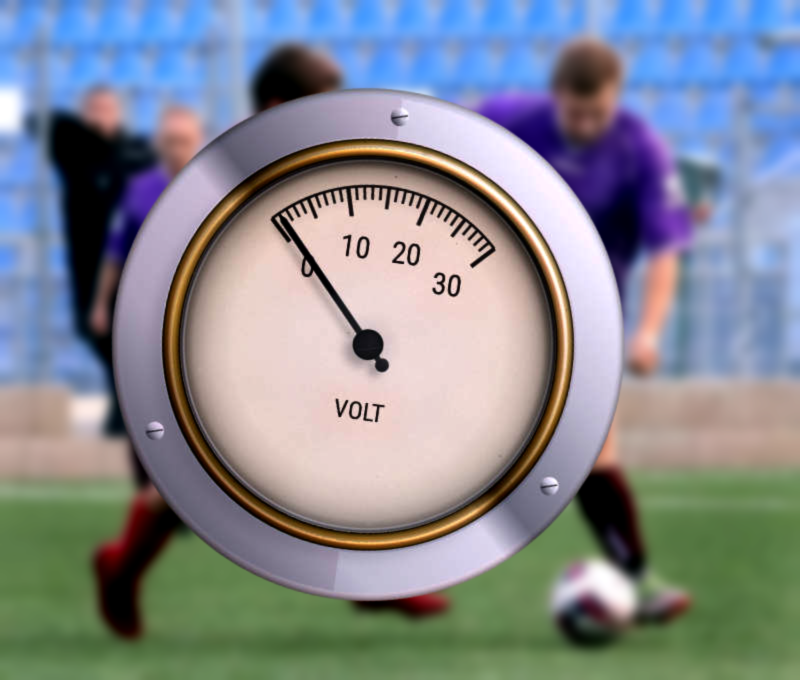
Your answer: 1 V
